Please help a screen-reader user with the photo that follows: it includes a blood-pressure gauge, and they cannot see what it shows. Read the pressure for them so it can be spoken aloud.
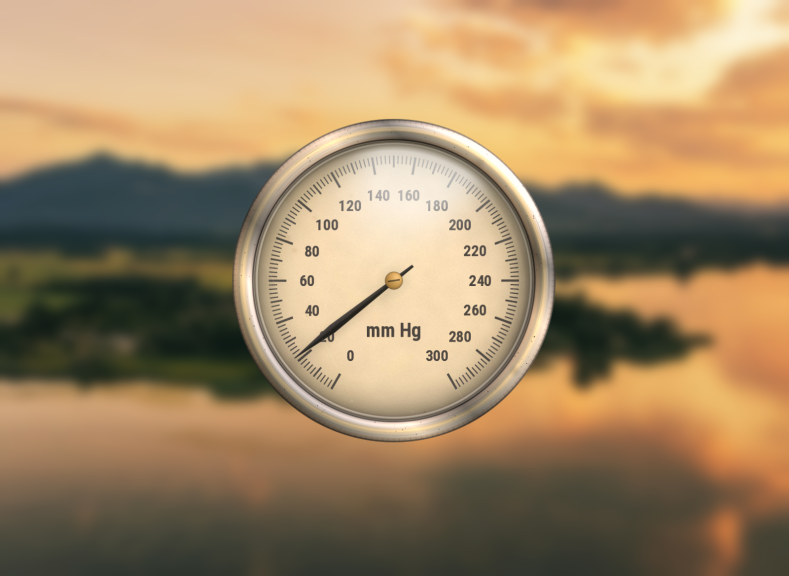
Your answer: 22 mmHg
